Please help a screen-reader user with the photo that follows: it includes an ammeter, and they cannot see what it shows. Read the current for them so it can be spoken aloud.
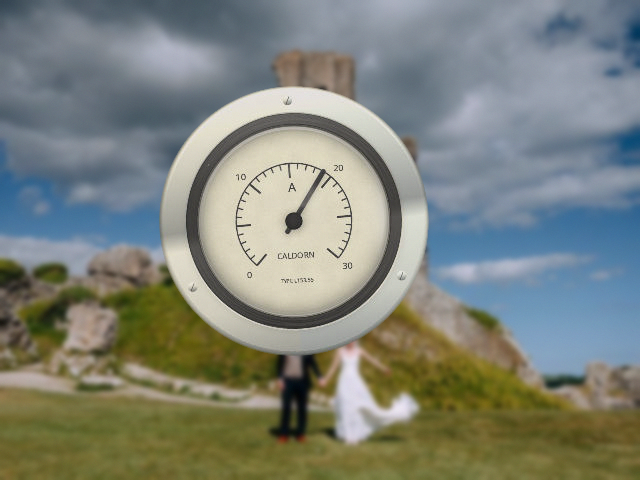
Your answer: 19 A
